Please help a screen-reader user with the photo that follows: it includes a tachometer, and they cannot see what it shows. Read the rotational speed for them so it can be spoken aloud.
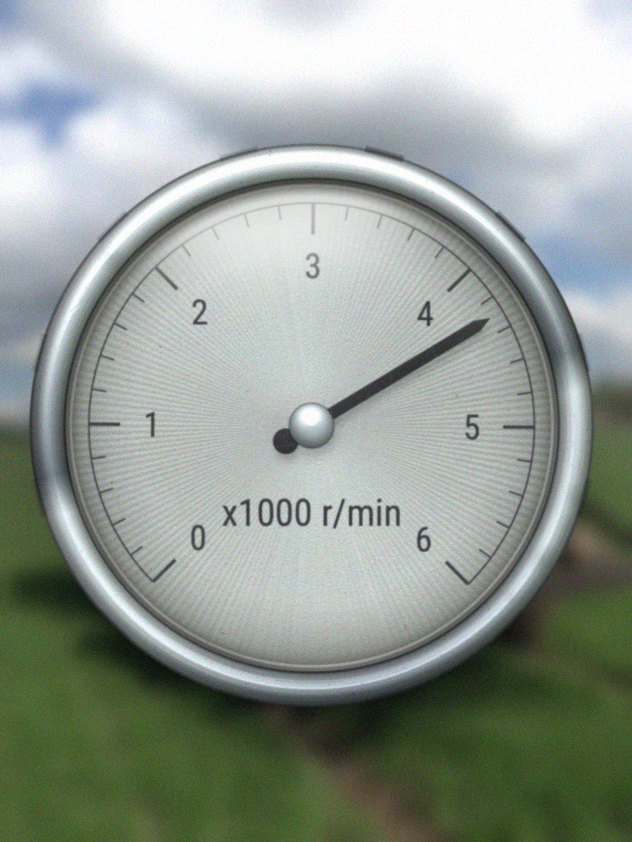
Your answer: 4300 rpm
